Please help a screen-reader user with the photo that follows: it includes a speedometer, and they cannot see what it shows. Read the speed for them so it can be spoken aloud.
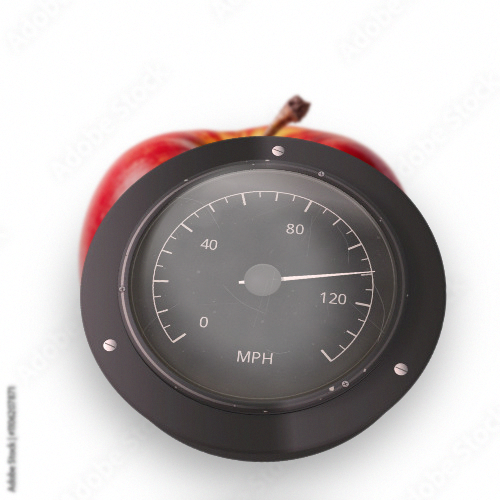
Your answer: 110 mph
